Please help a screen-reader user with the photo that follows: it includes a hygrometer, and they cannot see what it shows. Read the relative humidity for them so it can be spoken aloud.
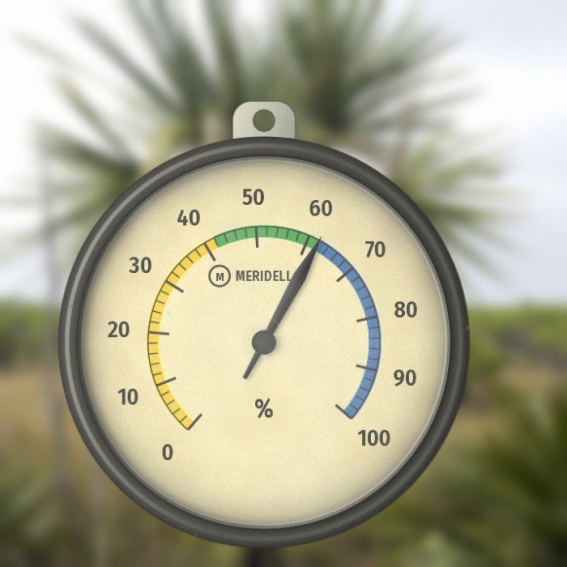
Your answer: 62 %
